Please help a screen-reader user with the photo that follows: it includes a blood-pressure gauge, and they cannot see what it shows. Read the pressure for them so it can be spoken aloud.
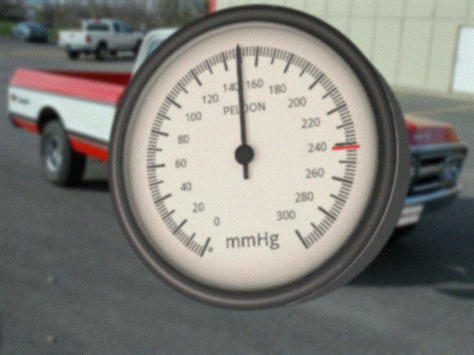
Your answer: 150 mmHg
